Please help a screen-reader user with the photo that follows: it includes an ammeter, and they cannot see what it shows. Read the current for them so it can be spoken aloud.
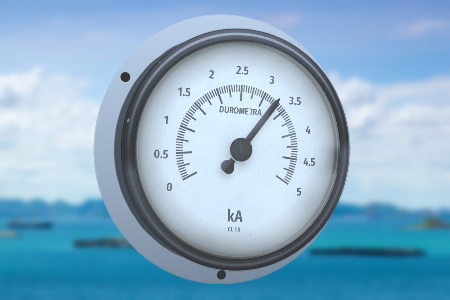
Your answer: 3.25 kA
